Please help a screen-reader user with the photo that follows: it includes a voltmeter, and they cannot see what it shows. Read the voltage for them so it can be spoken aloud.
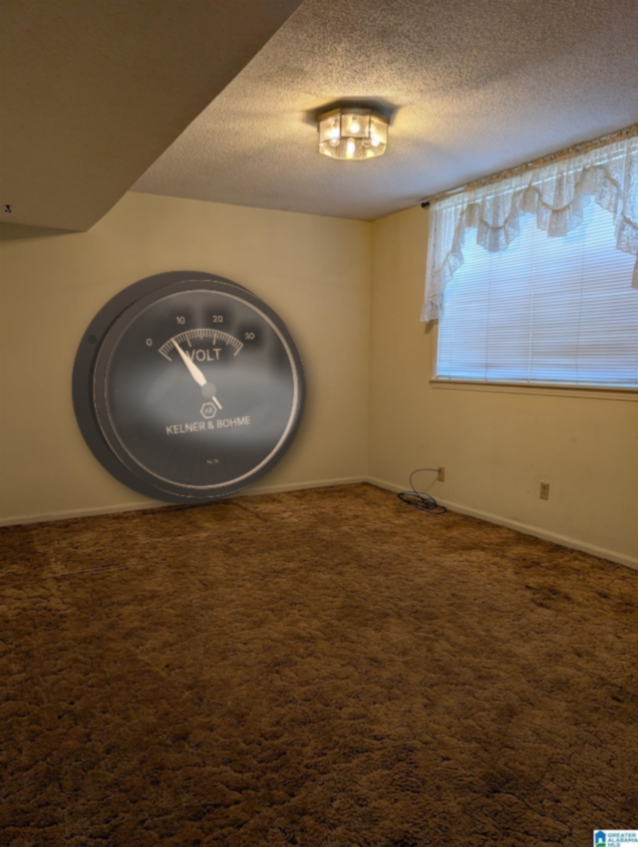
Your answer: 5 V
